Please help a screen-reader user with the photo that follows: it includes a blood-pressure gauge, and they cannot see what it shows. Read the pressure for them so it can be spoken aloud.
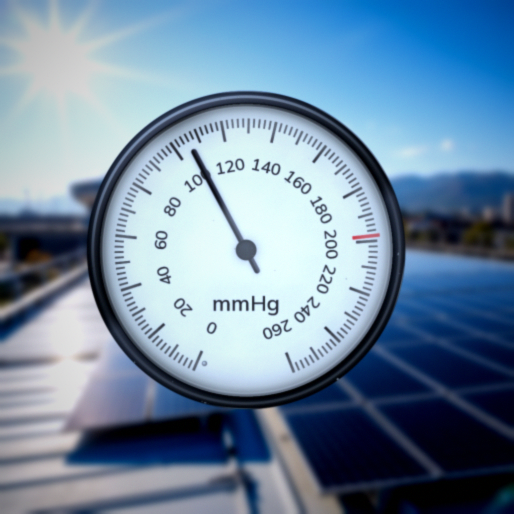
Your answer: 106 mmHg
